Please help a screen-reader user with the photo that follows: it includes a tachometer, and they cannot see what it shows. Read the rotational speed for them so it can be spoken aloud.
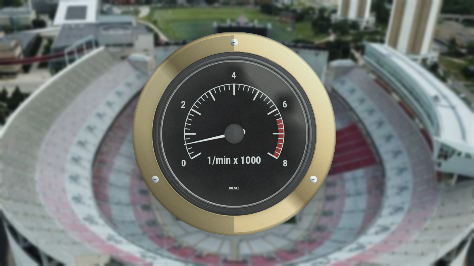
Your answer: 600 rpm
